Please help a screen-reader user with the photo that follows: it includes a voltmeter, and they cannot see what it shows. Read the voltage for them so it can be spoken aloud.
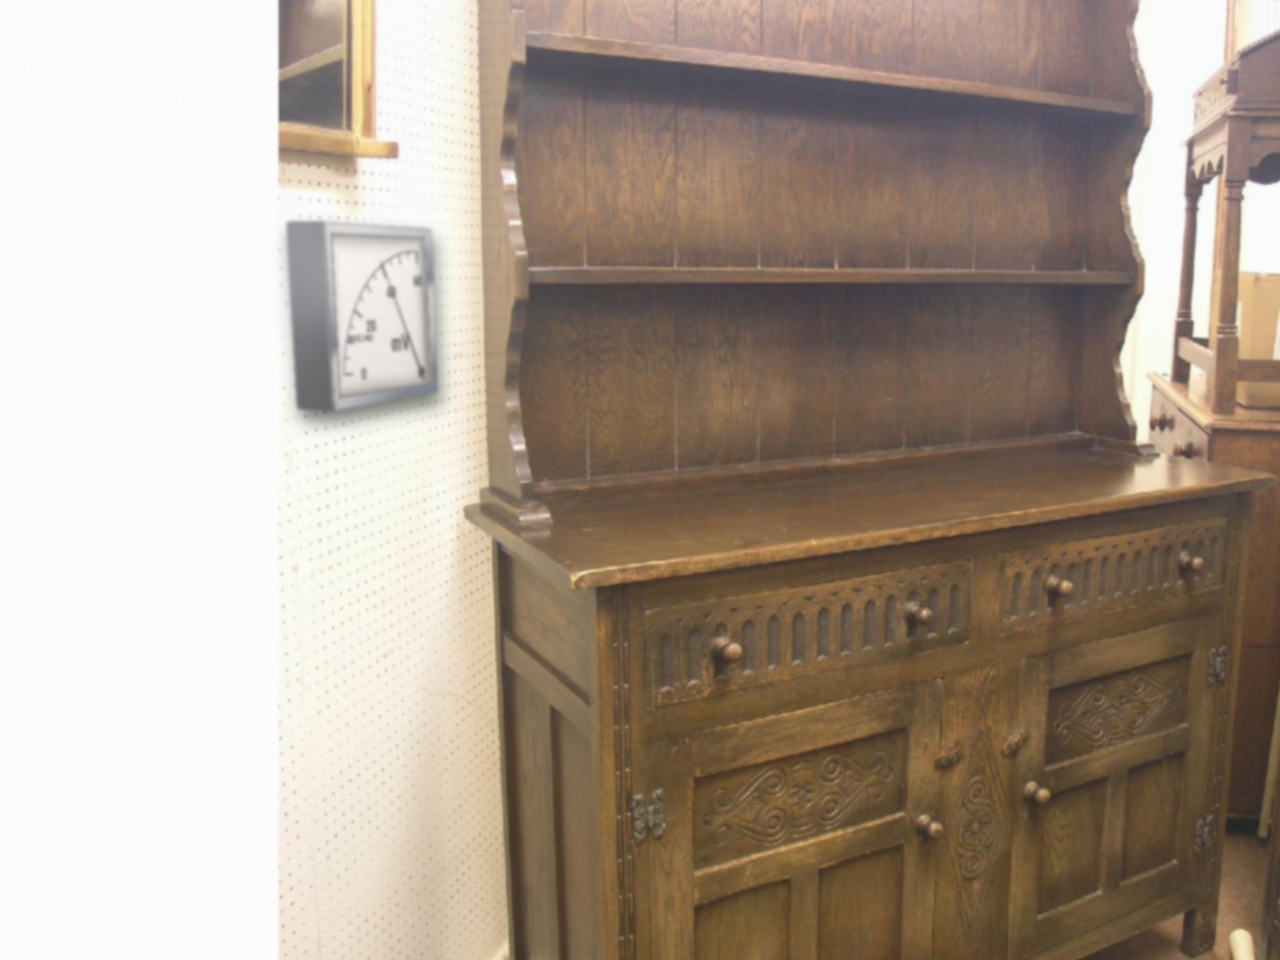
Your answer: 40 mV
